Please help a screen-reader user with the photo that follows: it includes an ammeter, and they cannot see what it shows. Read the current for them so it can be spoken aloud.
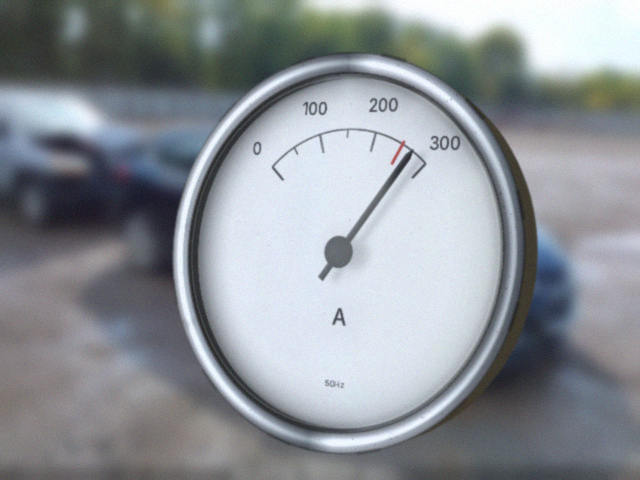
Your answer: 275 A
